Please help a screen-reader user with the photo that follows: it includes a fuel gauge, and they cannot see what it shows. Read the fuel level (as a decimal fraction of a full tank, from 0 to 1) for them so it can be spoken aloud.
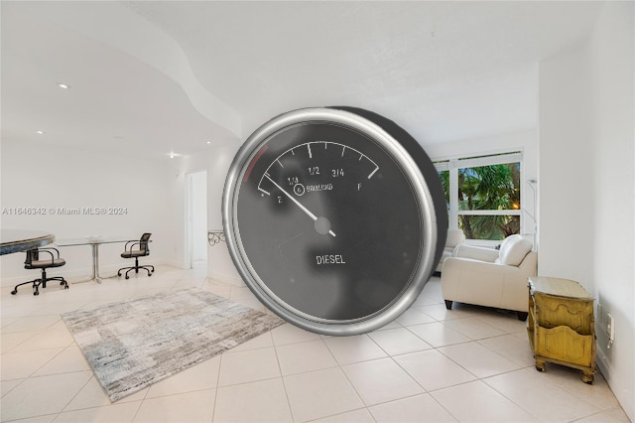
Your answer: 0.125
